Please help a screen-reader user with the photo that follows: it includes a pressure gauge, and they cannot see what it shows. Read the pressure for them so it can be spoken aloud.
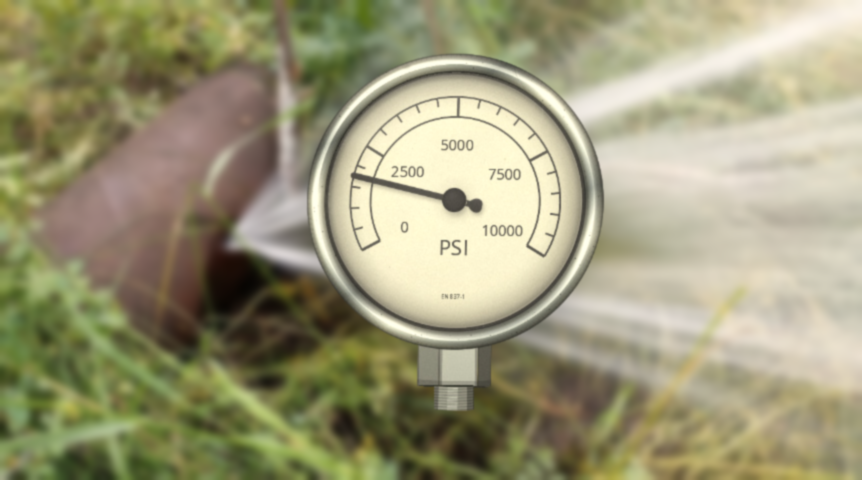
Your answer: 1750 psi
